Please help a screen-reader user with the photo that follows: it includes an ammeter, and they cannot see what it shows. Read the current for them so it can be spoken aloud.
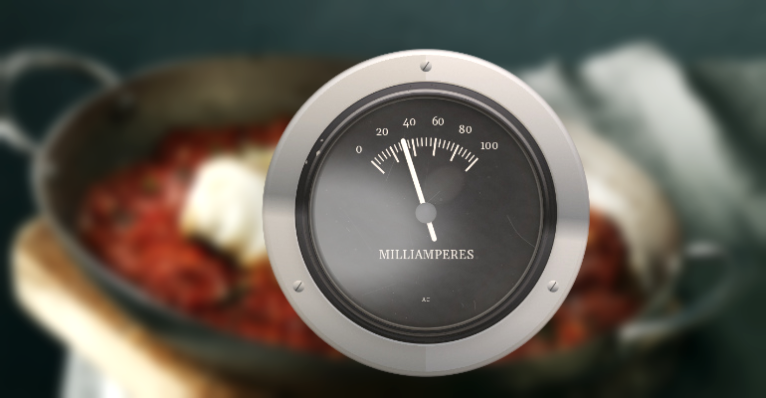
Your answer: 32 mA
